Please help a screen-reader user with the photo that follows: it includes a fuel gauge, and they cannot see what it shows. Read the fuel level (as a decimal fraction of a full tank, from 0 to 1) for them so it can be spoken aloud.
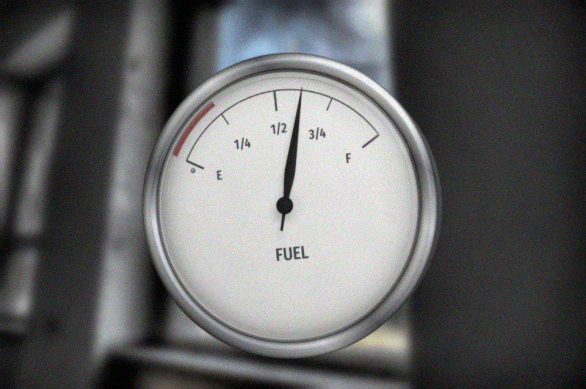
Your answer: 0.625
